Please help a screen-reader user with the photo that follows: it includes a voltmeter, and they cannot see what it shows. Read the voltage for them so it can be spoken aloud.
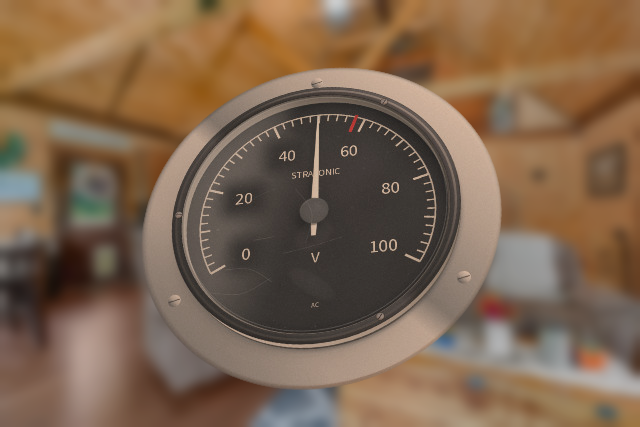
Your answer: 50 V
